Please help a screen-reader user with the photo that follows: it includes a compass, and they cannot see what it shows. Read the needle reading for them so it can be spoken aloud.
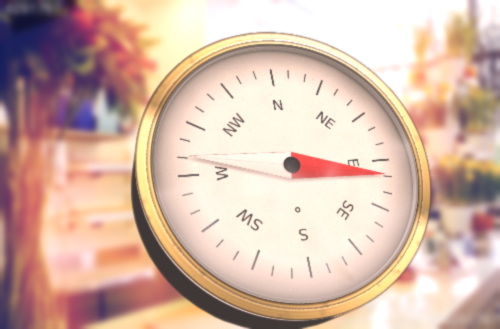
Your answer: 100 °
